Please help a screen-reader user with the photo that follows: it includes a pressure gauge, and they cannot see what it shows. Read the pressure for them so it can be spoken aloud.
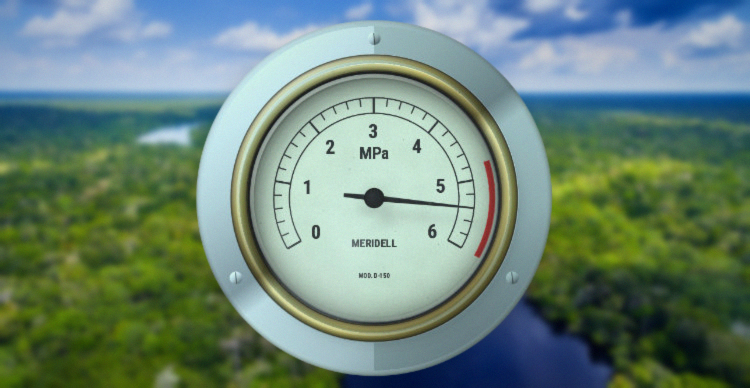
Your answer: 5.4 MPa
